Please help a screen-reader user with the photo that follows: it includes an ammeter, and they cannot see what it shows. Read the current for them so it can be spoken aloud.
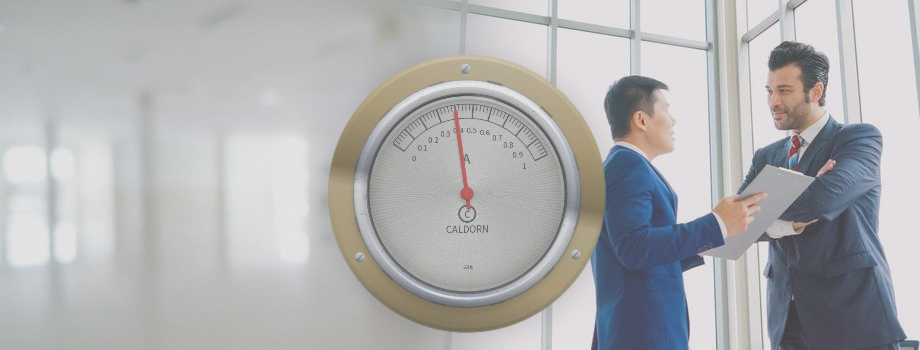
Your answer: 0.4 A
